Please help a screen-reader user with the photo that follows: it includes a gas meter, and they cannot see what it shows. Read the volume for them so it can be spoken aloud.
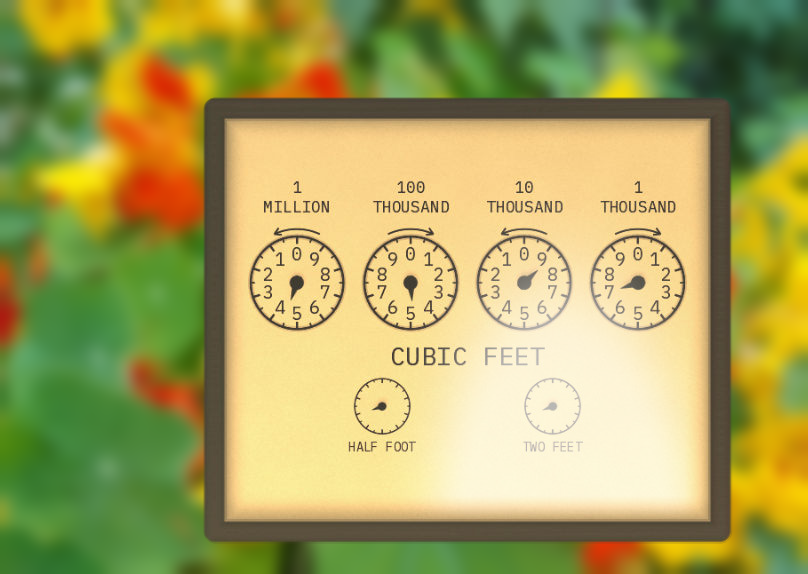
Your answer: 448700 ft³
